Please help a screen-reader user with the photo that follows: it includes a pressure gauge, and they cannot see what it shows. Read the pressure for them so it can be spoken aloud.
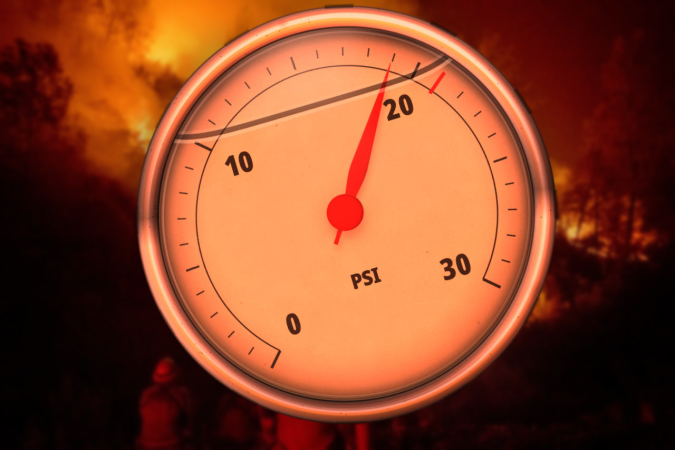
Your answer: 19 psi
